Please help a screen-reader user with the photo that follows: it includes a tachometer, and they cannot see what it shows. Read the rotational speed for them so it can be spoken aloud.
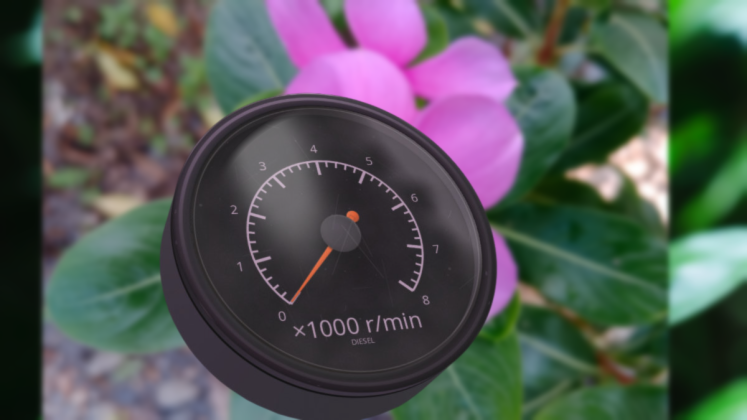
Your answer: 0 rpm
